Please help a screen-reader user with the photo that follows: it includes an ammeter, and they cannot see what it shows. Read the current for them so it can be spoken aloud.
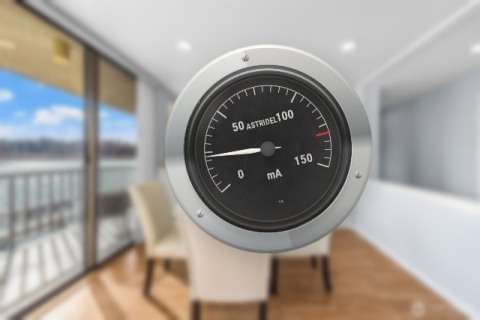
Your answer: 22.5 mA
